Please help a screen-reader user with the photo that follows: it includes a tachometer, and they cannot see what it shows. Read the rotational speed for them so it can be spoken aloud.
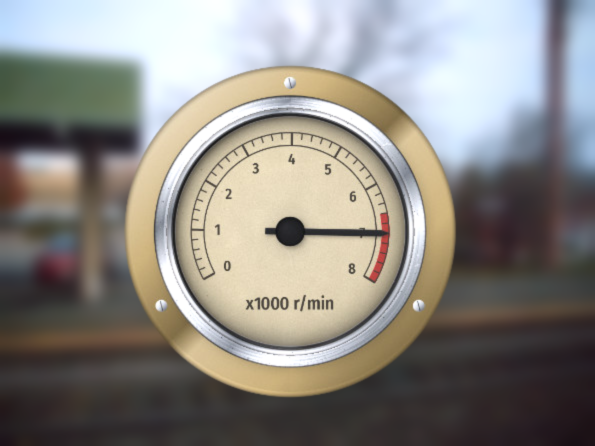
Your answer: 7000 rpm
